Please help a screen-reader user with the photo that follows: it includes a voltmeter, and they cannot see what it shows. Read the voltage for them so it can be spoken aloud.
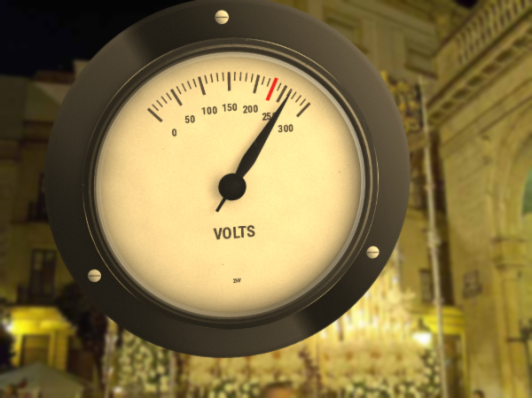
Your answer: 260 V
